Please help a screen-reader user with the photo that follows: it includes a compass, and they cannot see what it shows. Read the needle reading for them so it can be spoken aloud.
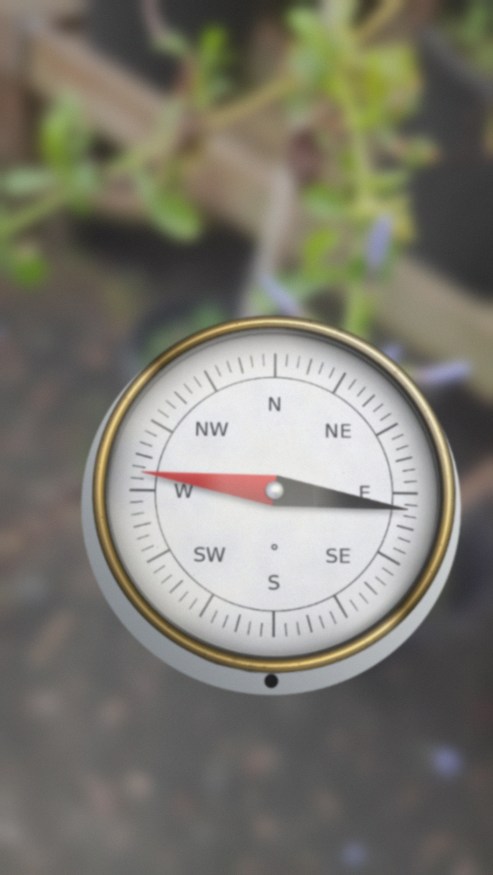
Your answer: 277.5 °
